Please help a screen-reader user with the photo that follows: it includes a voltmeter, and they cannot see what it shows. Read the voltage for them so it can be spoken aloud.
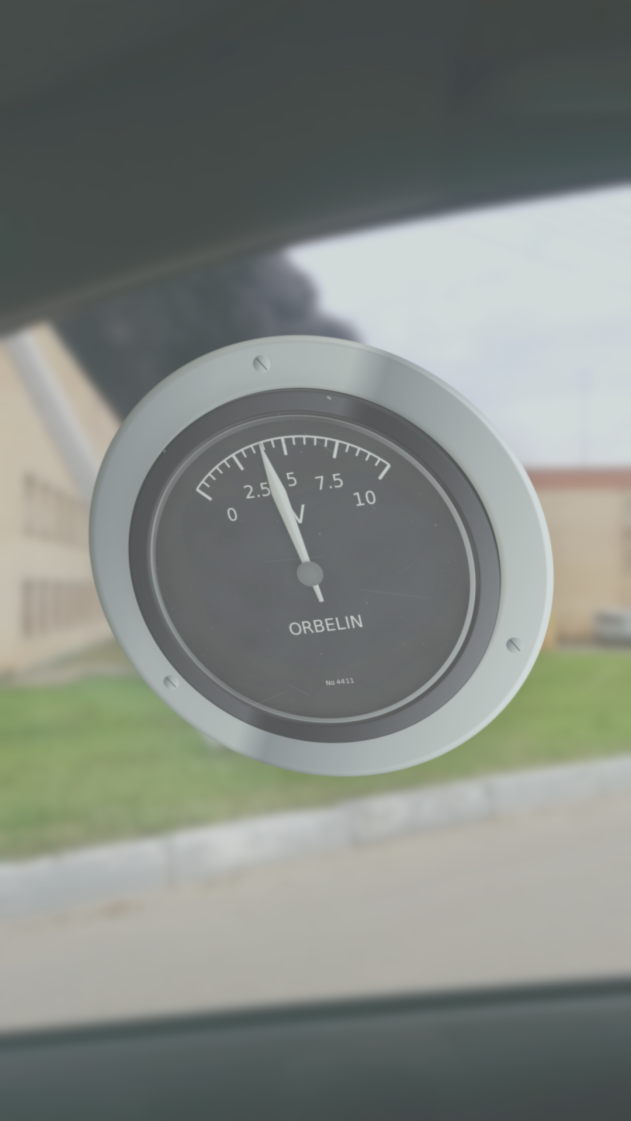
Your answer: 4 V
